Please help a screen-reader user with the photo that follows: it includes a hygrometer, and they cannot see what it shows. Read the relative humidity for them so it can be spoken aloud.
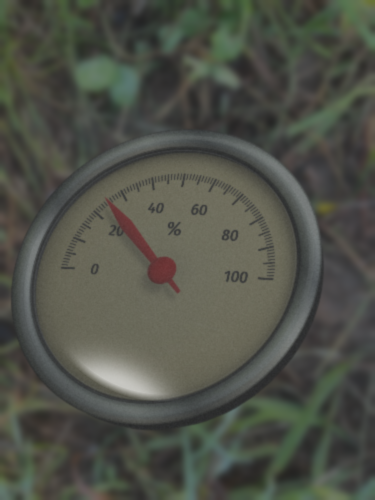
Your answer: 25 %
